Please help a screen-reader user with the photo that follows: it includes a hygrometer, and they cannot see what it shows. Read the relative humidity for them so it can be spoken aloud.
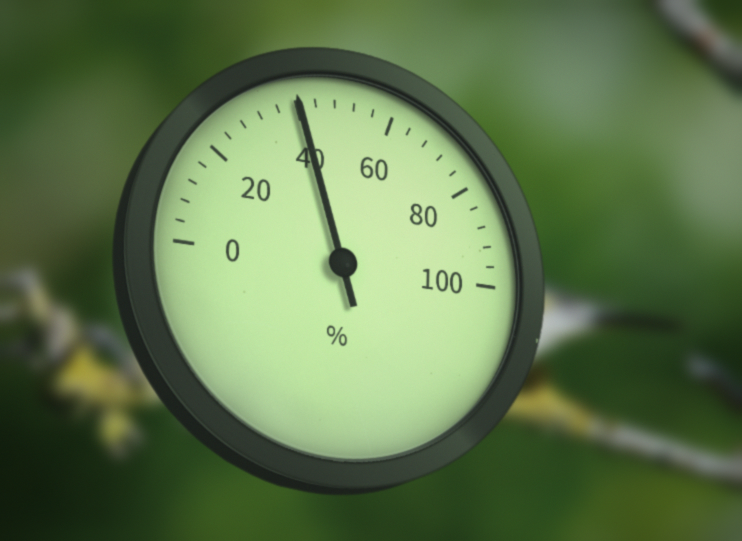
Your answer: 40 %
